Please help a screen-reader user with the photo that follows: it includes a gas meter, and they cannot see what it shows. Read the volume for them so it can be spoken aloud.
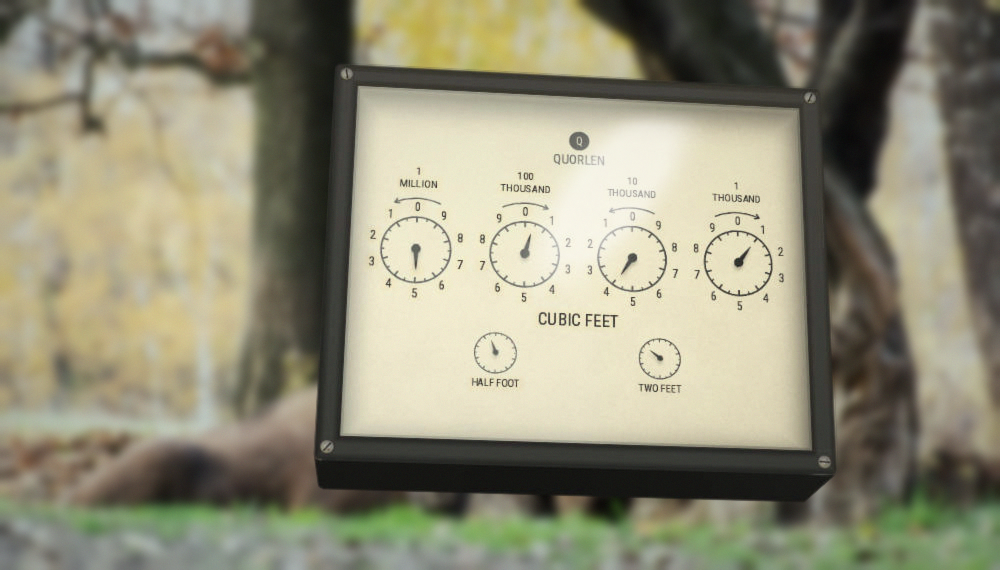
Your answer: 504100 ft³
